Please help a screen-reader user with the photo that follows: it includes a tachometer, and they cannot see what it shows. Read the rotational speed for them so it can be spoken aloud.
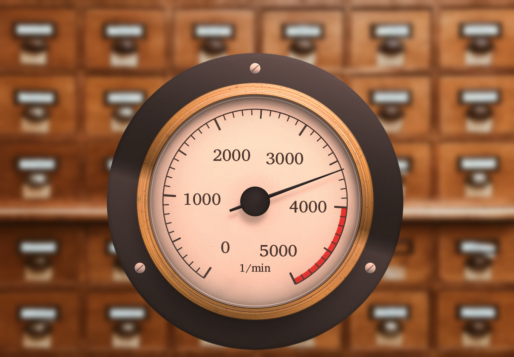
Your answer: 3600 rpm
